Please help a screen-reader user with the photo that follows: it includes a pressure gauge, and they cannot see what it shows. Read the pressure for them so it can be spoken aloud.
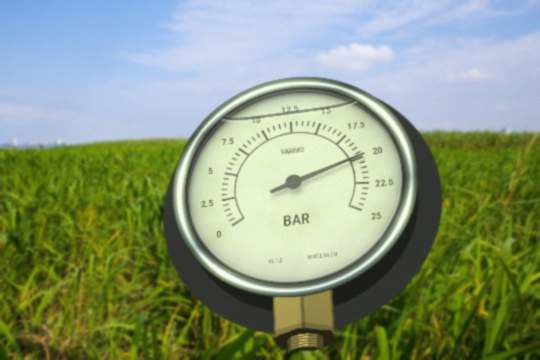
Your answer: 20 bar
